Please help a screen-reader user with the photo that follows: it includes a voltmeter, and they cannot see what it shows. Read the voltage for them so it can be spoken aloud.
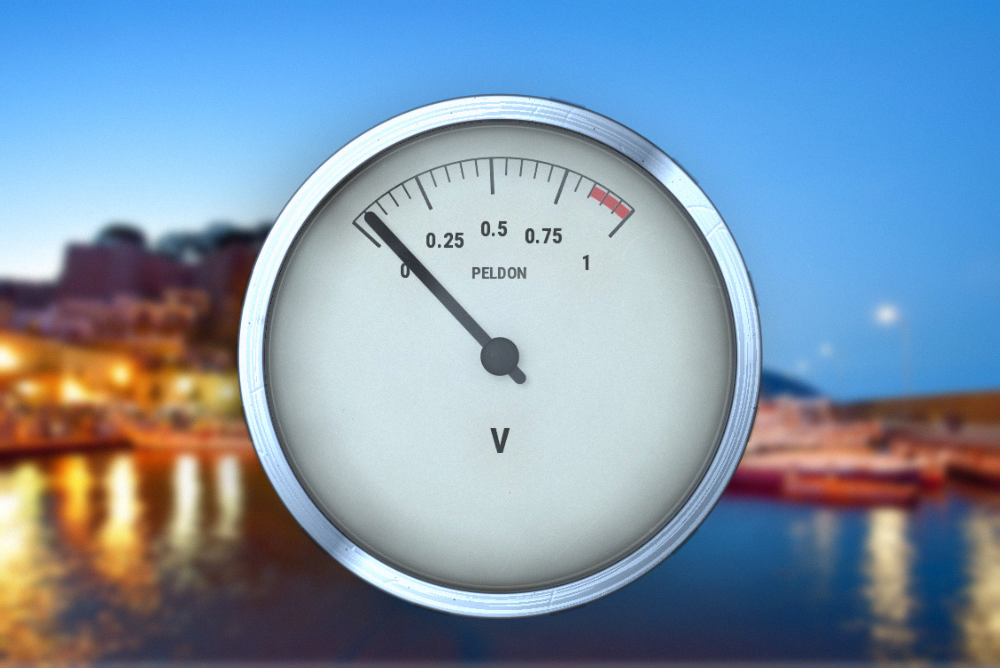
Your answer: 0.05 V
